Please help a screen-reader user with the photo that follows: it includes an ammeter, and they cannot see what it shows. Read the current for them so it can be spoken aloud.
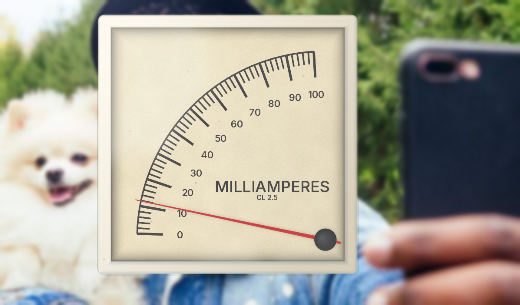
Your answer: 12 mA
